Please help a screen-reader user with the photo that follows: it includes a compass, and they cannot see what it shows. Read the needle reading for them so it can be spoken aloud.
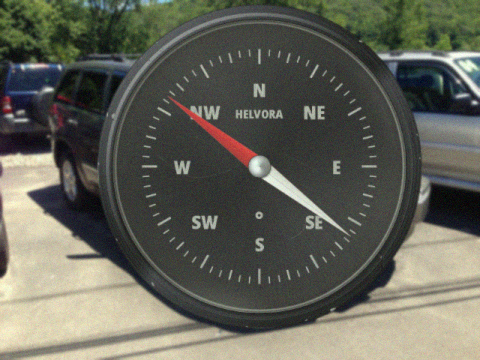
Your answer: 307.5 °
